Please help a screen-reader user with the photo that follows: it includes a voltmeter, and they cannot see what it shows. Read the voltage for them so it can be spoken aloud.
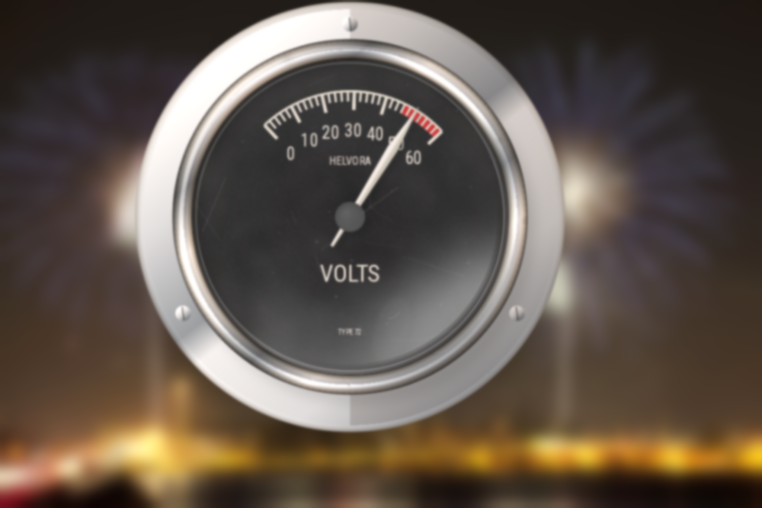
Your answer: 50 V
